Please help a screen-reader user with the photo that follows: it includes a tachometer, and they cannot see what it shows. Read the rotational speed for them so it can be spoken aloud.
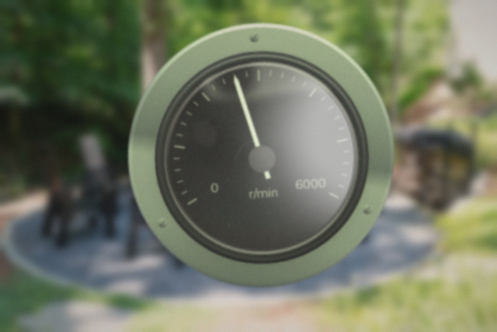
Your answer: 2600 rpm
